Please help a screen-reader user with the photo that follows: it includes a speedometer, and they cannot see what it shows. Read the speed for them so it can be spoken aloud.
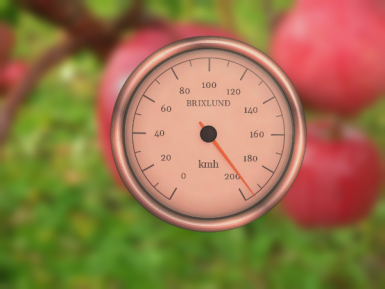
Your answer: 195 km/h
